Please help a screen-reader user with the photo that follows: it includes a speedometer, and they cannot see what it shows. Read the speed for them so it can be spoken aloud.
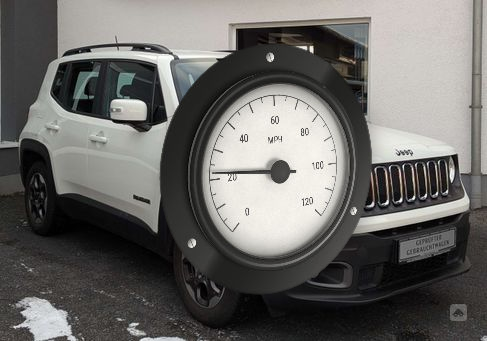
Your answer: 22.5 mph
